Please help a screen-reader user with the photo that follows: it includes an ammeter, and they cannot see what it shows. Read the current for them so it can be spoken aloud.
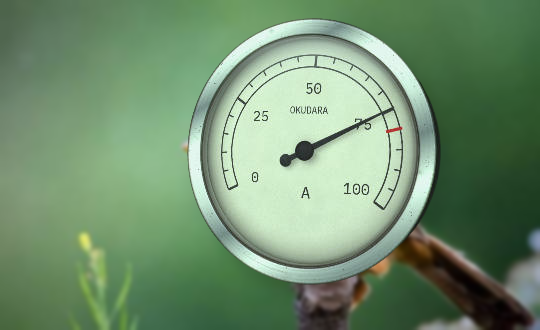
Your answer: 75 A
